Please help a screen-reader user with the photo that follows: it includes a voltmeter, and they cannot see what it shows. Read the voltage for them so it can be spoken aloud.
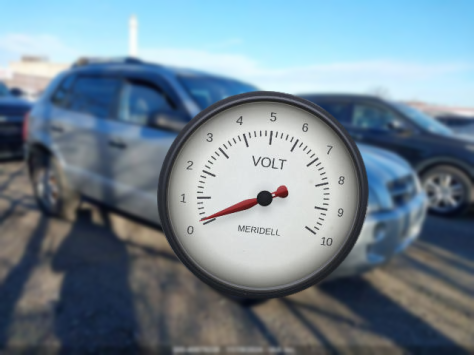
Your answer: 0.2 V
